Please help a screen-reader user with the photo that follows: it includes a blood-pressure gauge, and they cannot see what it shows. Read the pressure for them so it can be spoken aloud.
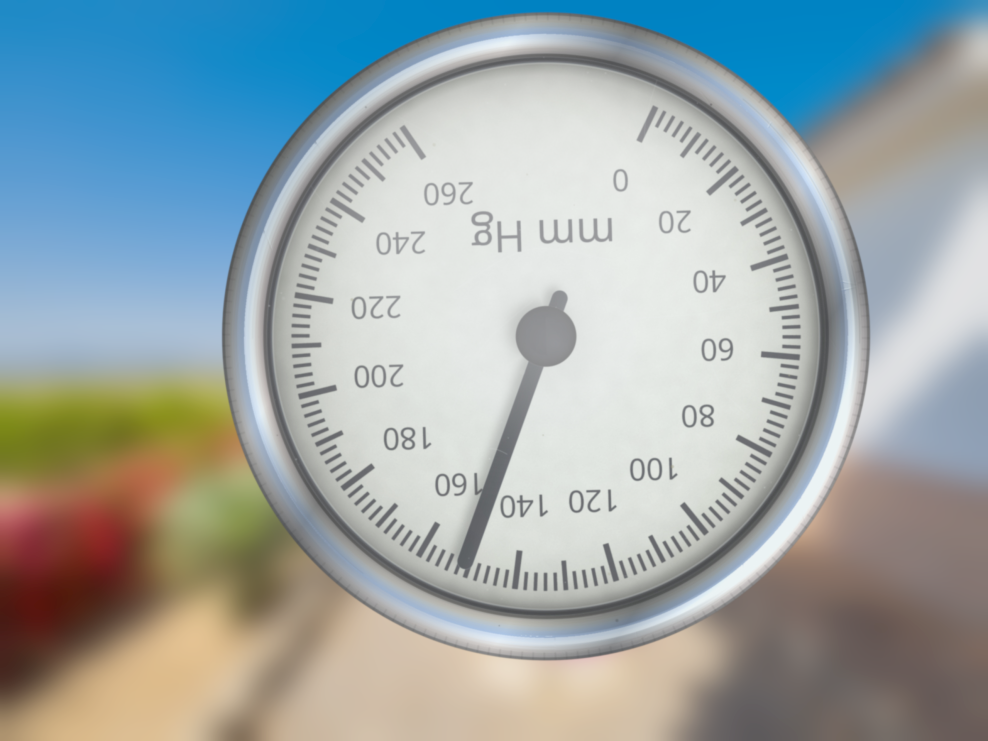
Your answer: 151 mmHg
